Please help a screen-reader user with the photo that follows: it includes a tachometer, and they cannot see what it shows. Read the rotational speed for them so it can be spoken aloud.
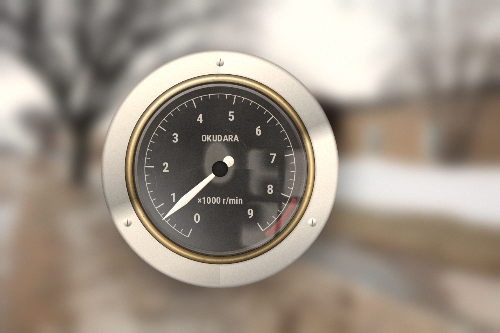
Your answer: 700 rpm
